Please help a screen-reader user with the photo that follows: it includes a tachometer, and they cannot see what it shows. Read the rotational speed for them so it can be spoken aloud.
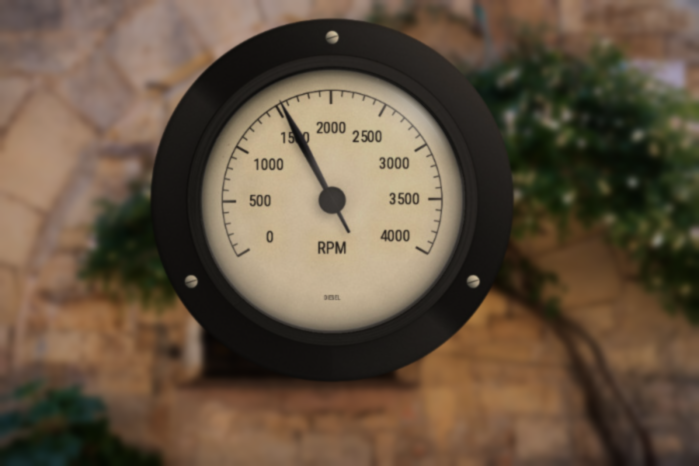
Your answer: 1550 rpm
